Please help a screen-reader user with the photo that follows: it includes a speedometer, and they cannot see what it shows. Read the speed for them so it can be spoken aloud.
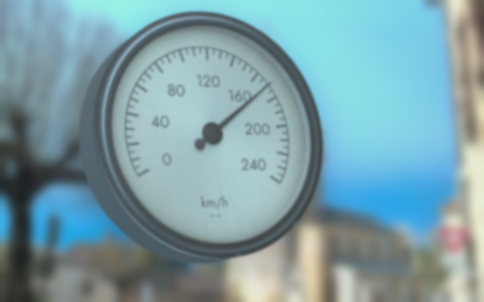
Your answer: 170 km/h
